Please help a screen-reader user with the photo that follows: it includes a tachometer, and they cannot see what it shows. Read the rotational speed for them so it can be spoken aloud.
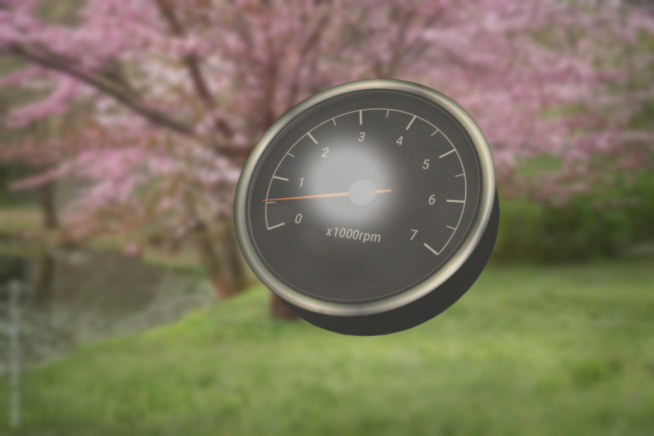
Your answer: 500 rpm
